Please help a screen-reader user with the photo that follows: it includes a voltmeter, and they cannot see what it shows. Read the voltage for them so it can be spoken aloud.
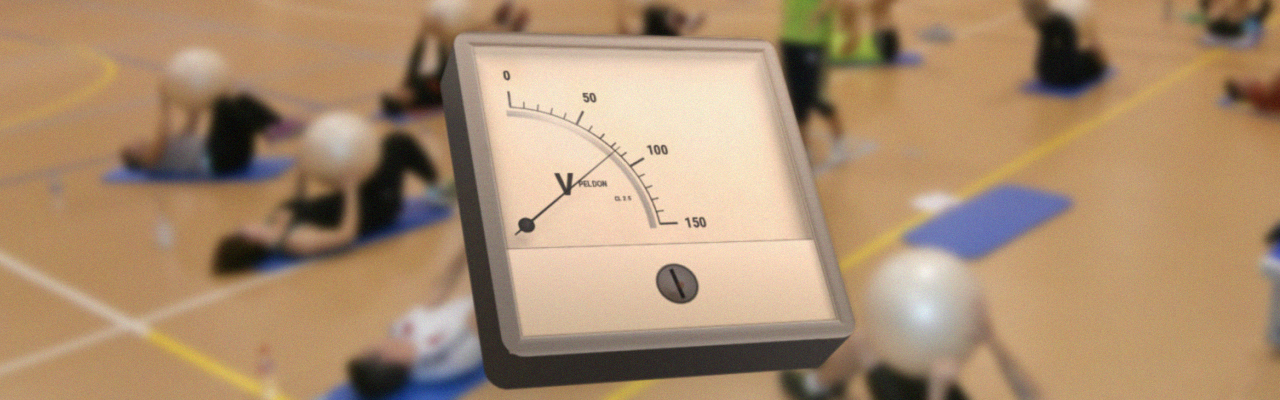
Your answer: 85 V
